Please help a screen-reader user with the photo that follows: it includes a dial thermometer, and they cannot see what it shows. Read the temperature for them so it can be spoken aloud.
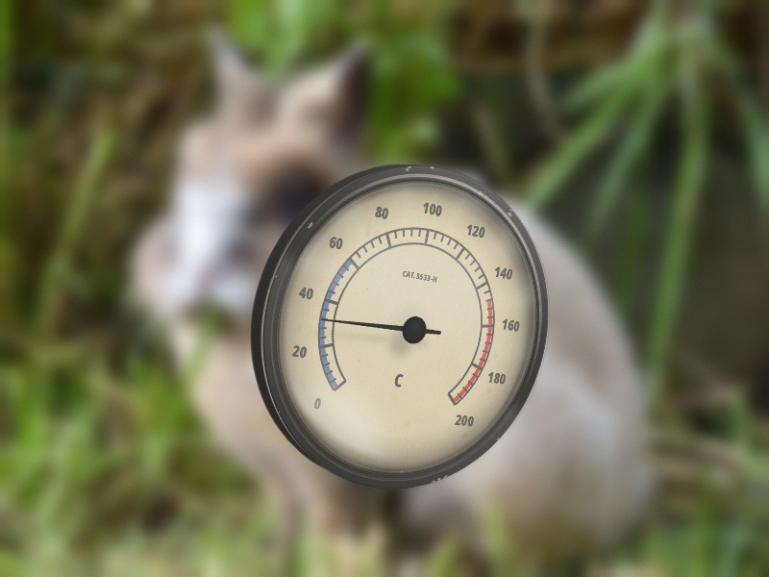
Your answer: 32 °C
